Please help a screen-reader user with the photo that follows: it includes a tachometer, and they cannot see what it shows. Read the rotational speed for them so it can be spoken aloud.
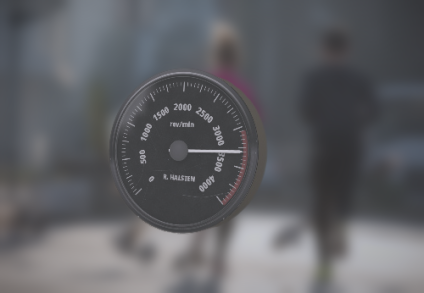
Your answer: 3300 rpm
